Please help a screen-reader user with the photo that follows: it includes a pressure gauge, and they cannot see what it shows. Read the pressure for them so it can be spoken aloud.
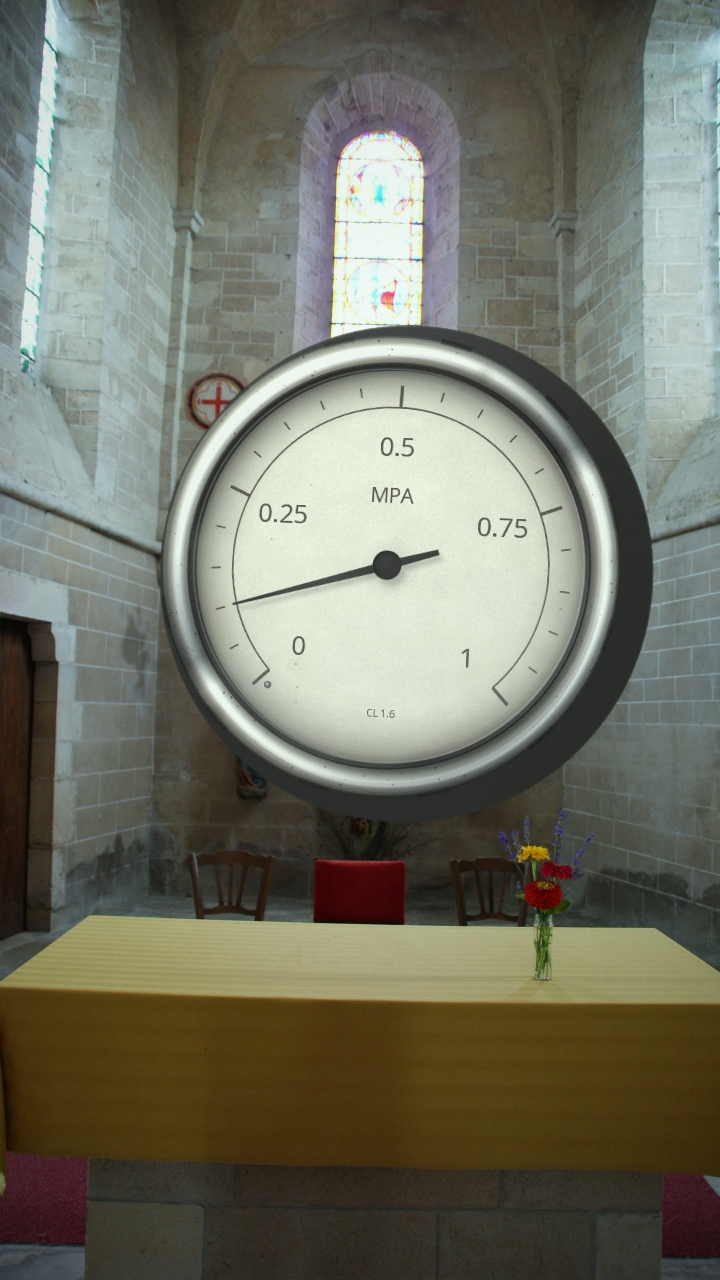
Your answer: 0.1 MPa
